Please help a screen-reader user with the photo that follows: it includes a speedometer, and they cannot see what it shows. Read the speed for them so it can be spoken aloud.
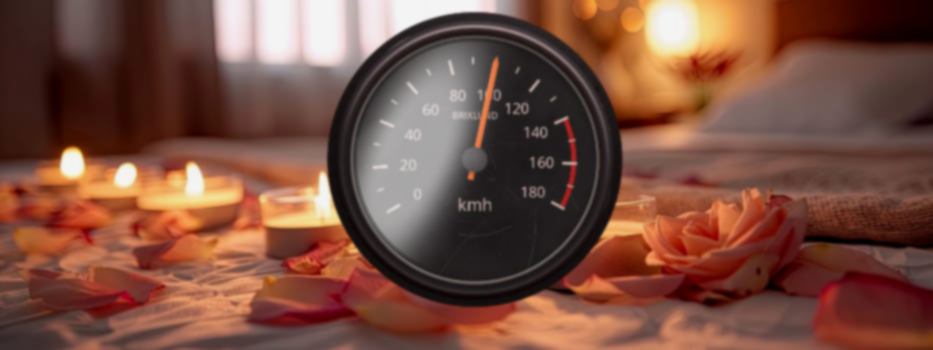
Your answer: 100 km/h
